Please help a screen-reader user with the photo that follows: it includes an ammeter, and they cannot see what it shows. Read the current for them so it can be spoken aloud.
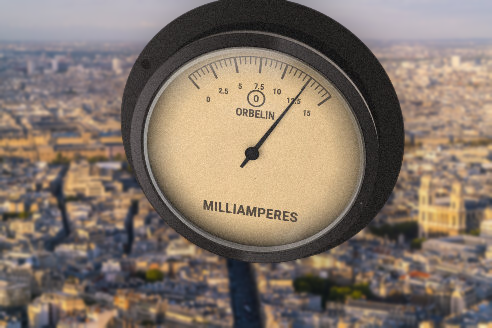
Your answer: 12.5 mA
